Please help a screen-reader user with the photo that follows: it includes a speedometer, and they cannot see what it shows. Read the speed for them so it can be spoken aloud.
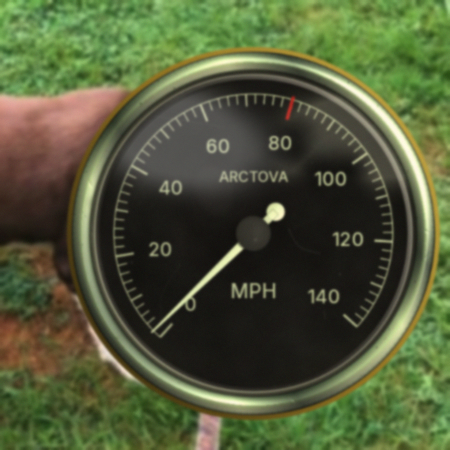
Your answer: 2 mph
